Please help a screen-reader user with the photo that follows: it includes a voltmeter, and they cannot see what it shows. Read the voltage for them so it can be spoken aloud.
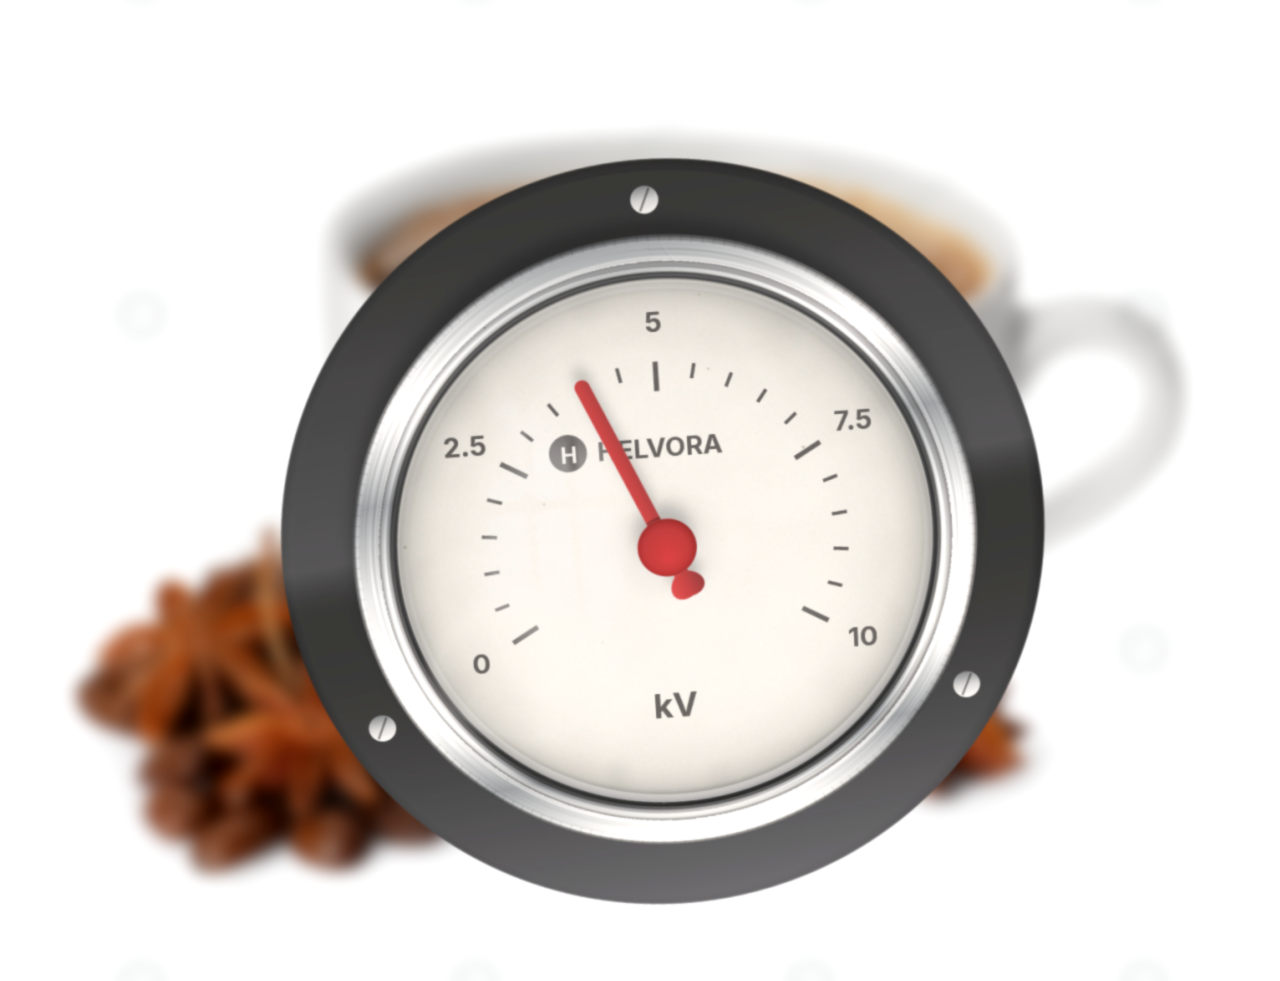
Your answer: 4 kV
